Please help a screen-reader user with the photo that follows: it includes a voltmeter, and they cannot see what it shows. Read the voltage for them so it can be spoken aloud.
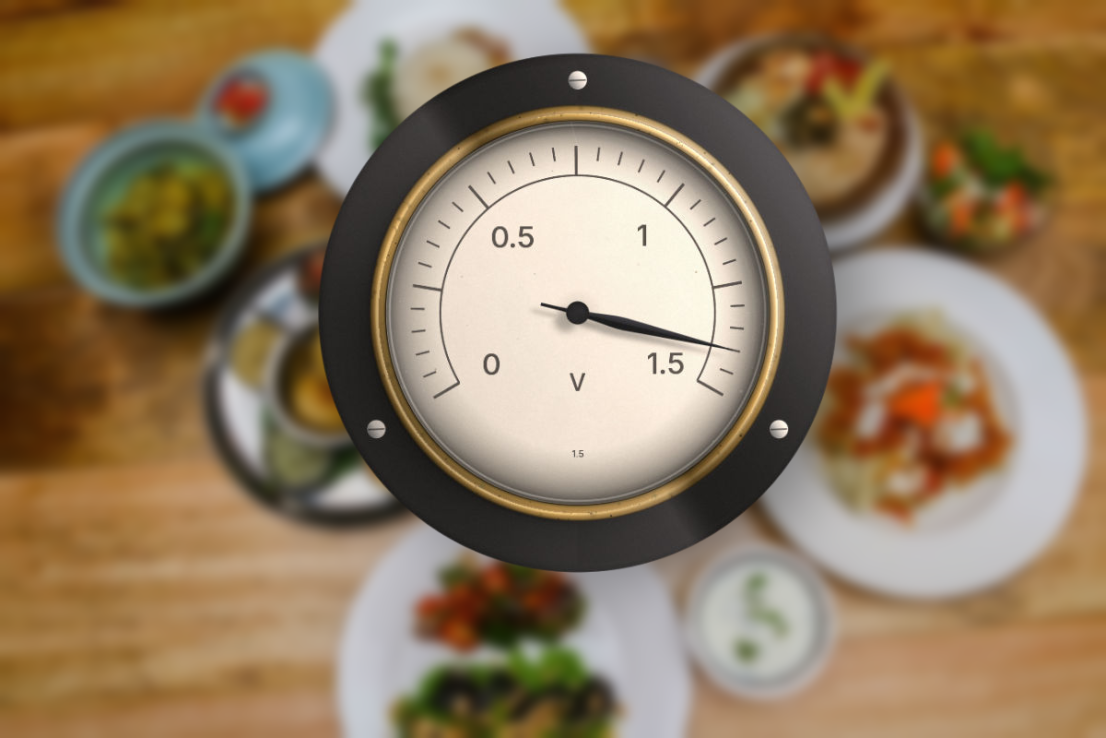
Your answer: 1.4 V
